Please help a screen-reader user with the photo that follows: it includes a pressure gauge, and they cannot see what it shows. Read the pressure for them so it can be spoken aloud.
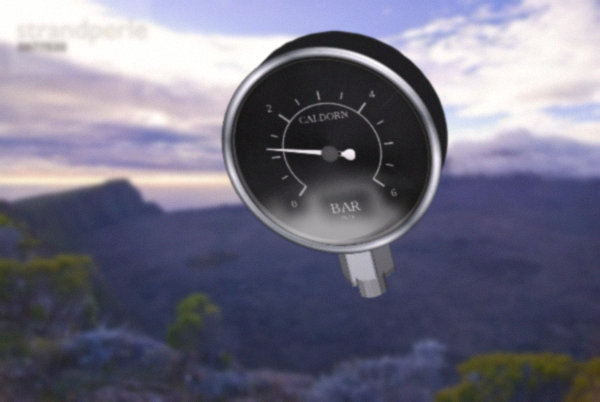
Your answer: 1.25 bar
